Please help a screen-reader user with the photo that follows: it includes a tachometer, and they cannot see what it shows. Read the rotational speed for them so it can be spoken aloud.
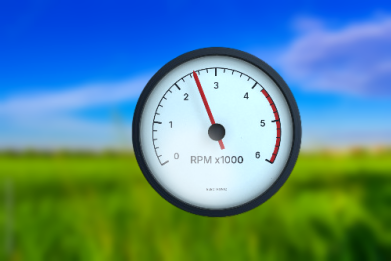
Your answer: 2500 rpm
